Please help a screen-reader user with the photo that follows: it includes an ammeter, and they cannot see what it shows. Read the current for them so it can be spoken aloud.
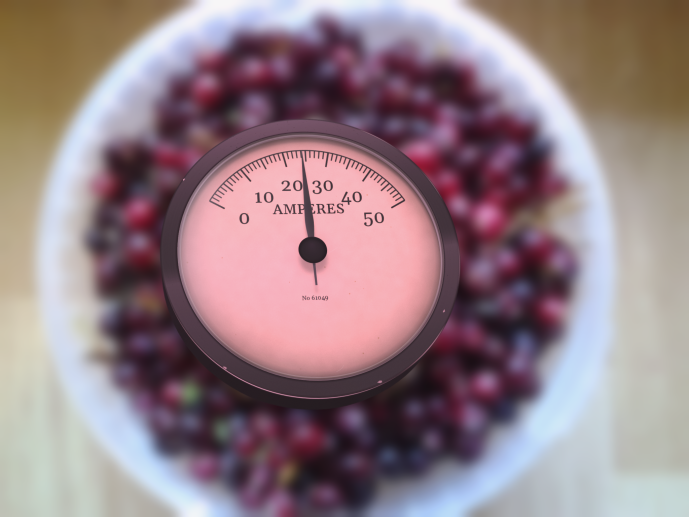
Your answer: 24 A
